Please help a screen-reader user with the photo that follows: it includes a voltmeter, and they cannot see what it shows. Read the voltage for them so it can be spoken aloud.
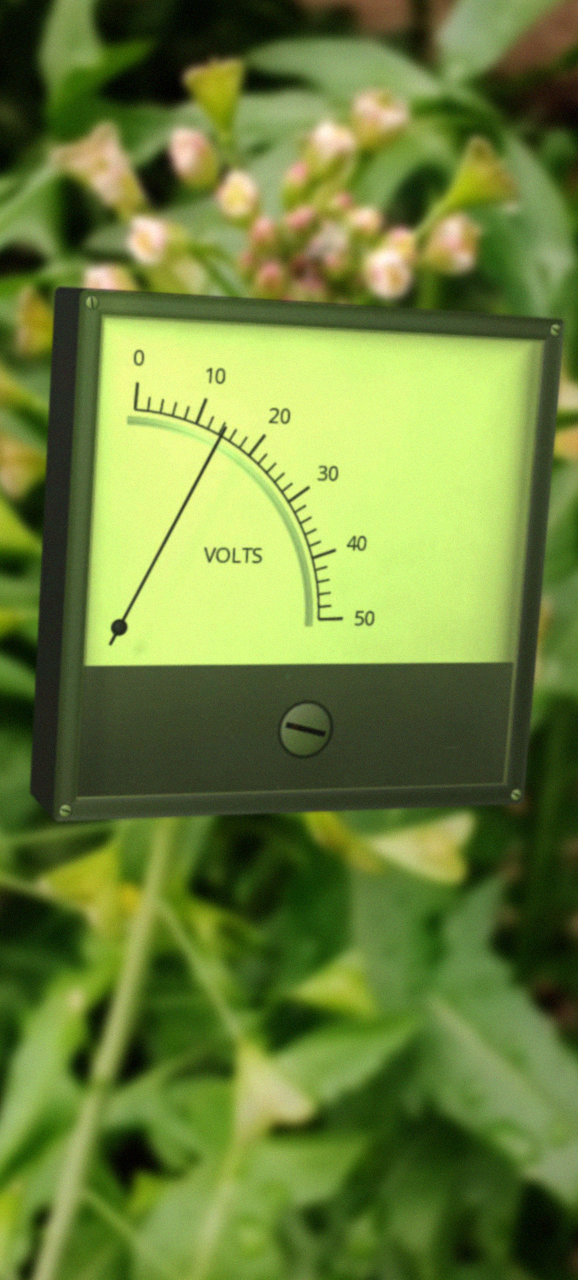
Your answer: 14 V
